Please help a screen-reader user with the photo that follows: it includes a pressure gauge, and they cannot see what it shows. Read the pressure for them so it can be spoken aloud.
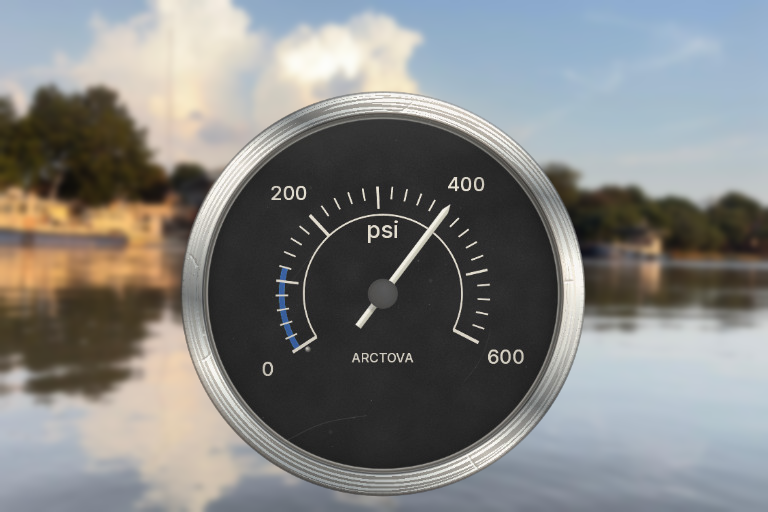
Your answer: 400 psi
